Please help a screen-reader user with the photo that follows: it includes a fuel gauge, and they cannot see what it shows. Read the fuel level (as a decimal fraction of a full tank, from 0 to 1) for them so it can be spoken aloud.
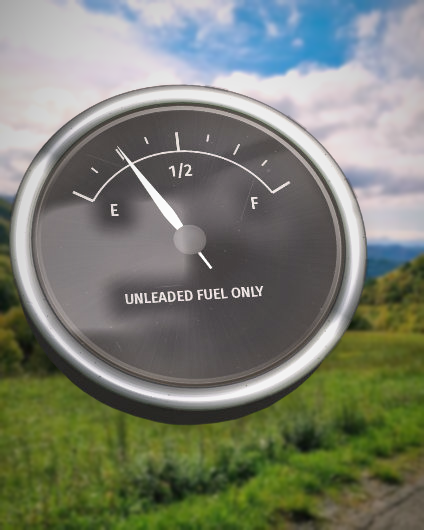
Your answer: 0.25
